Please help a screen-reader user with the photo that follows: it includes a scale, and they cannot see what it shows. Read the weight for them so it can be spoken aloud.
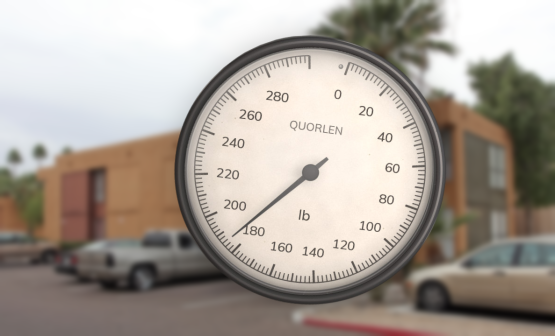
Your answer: 186 lb
